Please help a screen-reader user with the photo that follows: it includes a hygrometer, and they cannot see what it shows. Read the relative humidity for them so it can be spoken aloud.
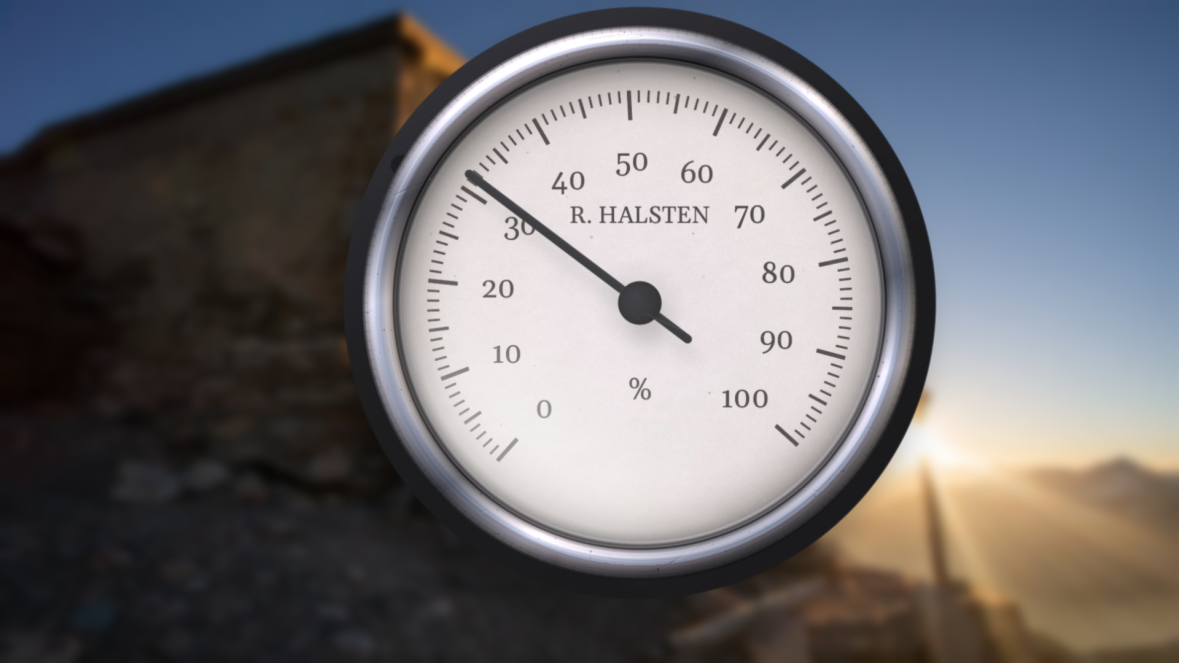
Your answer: 31.5 %
